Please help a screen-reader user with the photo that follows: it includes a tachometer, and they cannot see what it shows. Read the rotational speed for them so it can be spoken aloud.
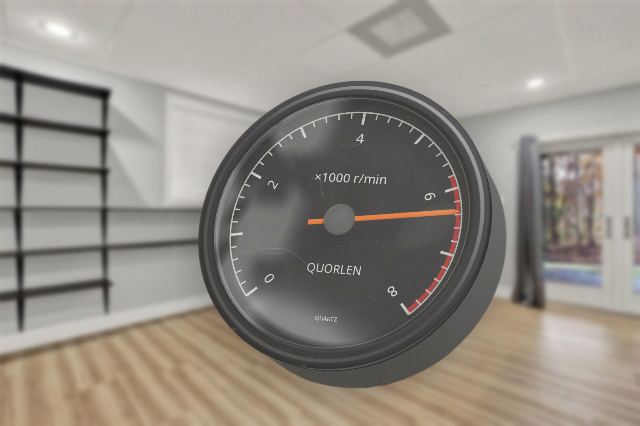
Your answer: 6400 rpm
